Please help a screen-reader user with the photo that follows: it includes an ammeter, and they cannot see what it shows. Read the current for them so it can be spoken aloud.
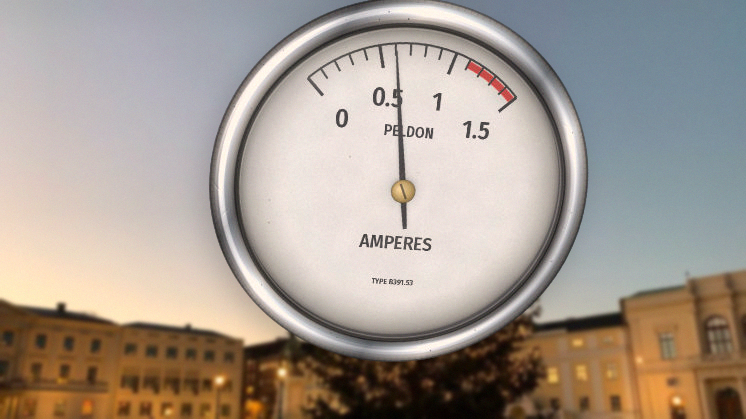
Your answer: 0.6 A
